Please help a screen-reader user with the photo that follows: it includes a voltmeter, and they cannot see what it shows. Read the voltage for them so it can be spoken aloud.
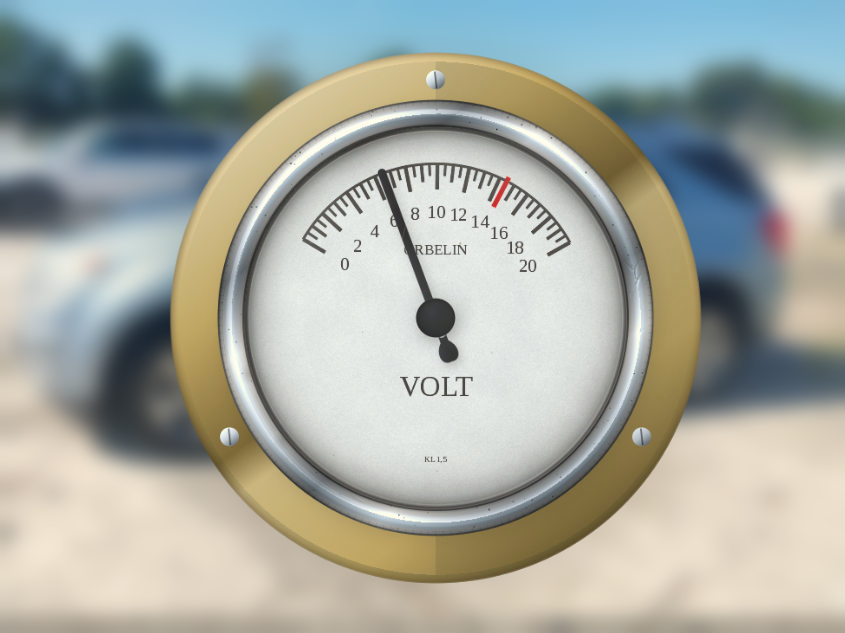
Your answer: 6.5 V
